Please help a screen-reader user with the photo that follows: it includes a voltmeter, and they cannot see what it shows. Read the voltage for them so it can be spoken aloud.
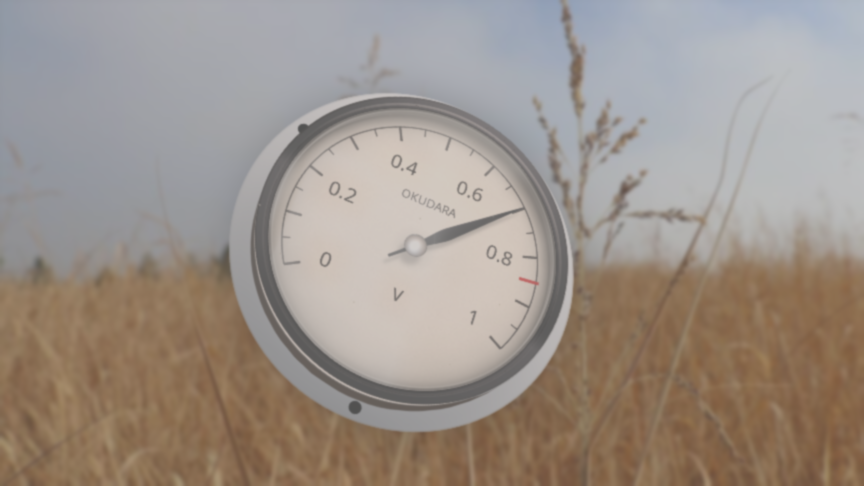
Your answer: 0.7 V
